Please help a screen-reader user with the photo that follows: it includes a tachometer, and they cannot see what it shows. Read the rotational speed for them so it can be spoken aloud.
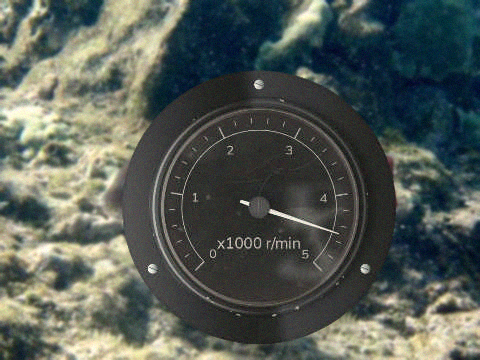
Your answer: 4500 rpm
